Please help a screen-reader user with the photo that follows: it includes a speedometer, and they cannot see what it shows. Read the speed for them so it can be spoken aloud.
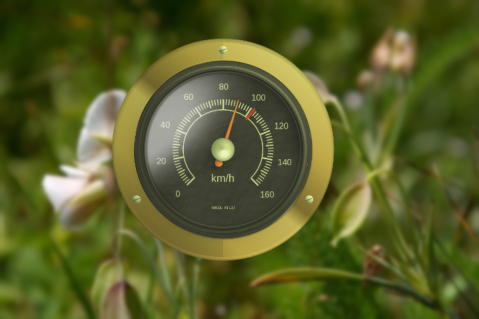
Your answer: 90 km/h
